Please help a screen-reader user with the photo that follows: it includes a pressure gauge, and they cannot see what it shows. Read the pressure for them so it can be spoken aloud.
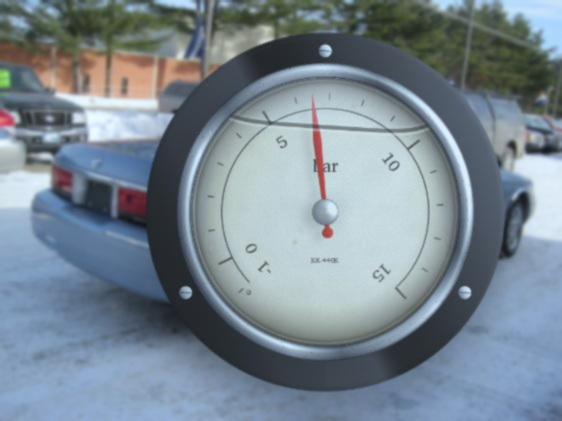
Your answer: 6.5 bar
